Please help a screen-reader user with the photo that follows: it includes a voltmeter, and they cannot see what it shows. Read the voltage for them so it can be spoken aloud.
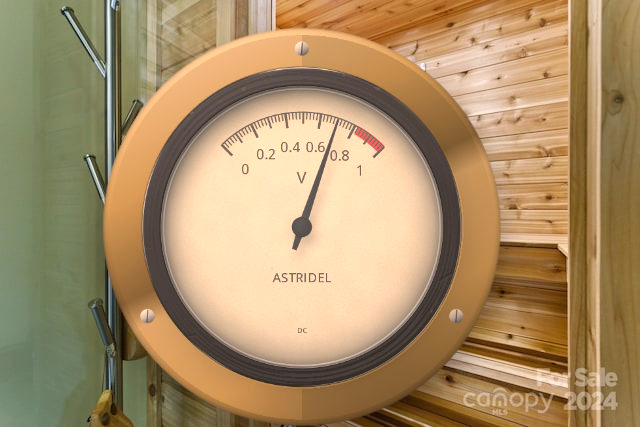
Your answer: 0.7 V
